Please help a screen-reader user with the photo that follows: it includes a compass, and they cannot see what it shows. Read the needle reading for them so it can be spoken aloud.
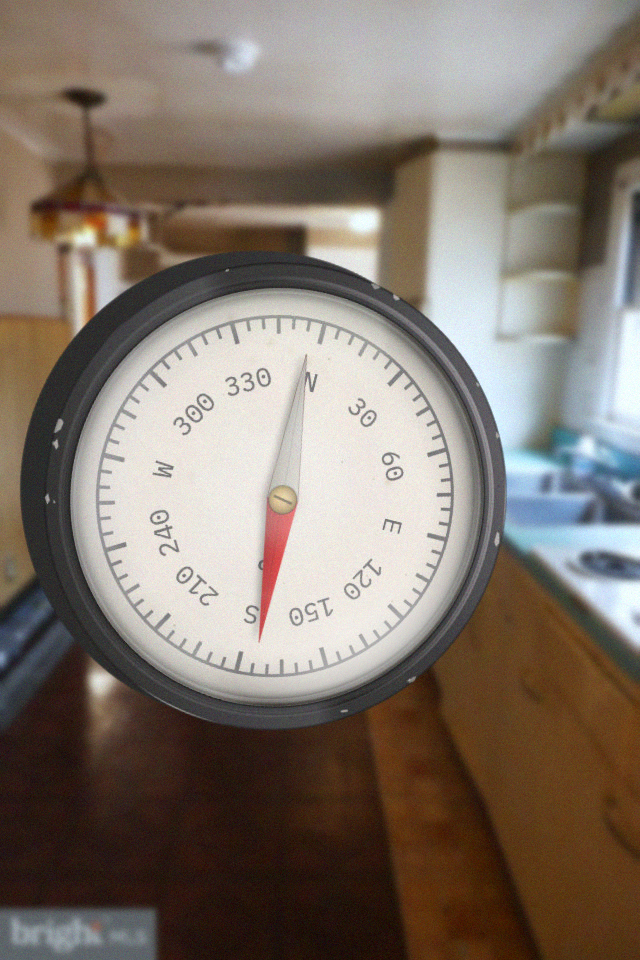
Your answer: 175 °
